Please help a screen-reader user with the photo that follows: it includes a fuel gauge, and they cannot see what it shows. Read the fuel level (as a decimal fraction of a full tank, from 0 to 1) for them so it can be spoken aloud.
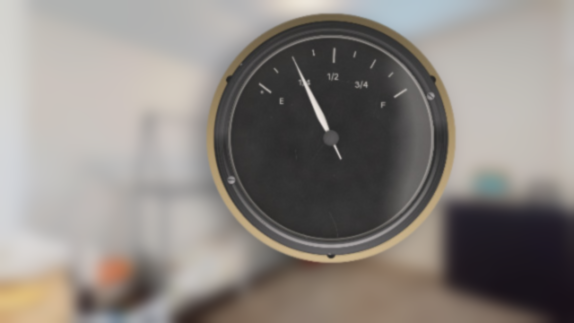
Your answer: 0.25
